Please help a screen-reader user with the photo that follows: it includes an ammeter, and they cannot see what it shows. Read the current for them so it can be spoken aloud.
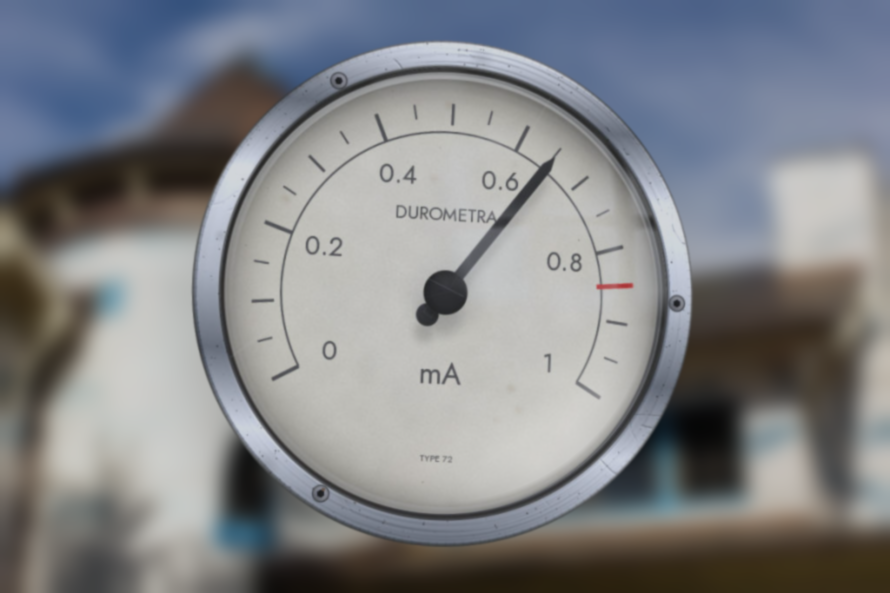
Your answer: 0.65 mA
